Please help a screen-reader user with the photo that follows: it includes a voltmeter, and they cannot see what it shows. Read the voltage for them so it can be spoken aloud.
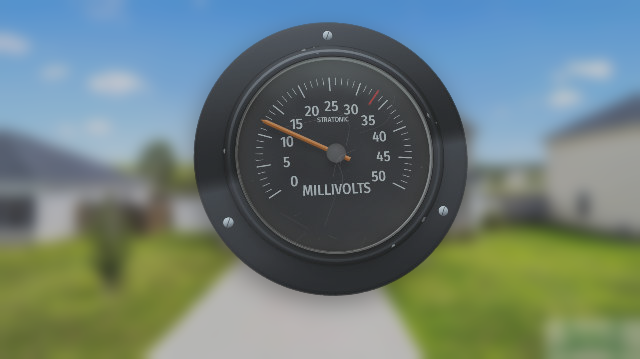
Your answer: 12 mV
